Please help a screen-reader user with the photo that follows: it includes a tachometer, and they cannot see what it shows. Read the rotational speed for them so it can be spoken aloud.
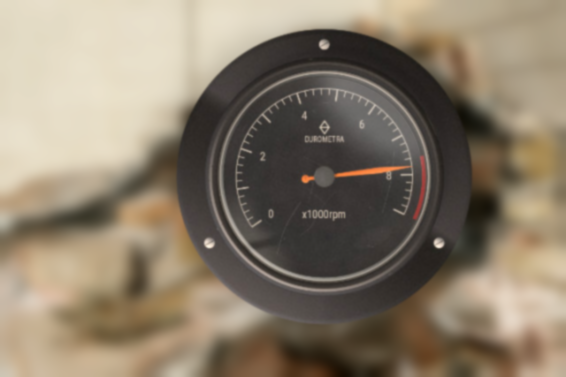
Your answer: 7800 rpm
